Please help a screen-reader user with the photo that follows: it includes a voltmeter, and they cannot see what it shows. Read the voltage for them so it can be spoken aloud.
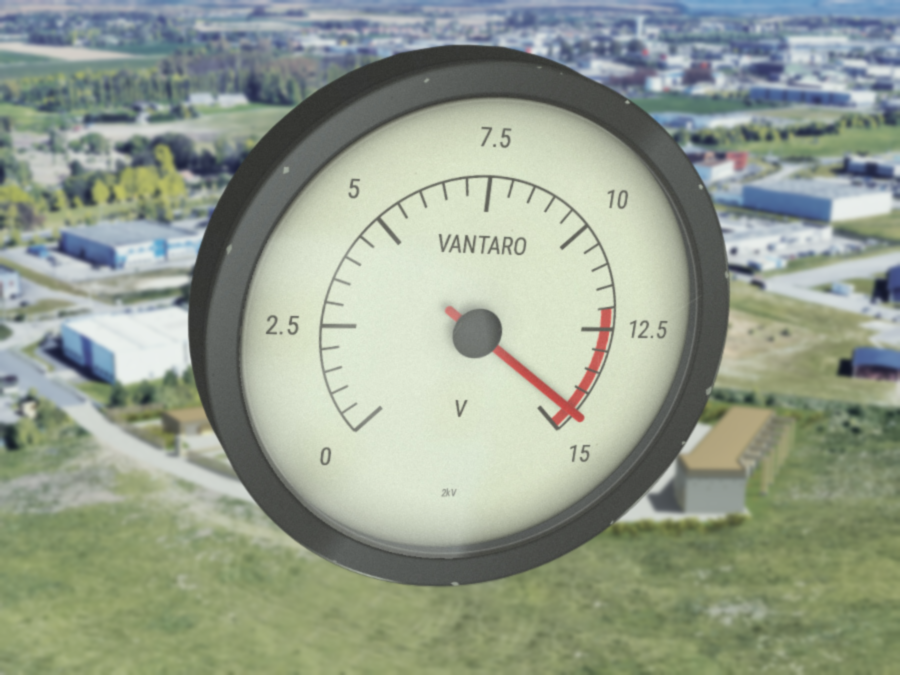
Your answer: 14.5 V
